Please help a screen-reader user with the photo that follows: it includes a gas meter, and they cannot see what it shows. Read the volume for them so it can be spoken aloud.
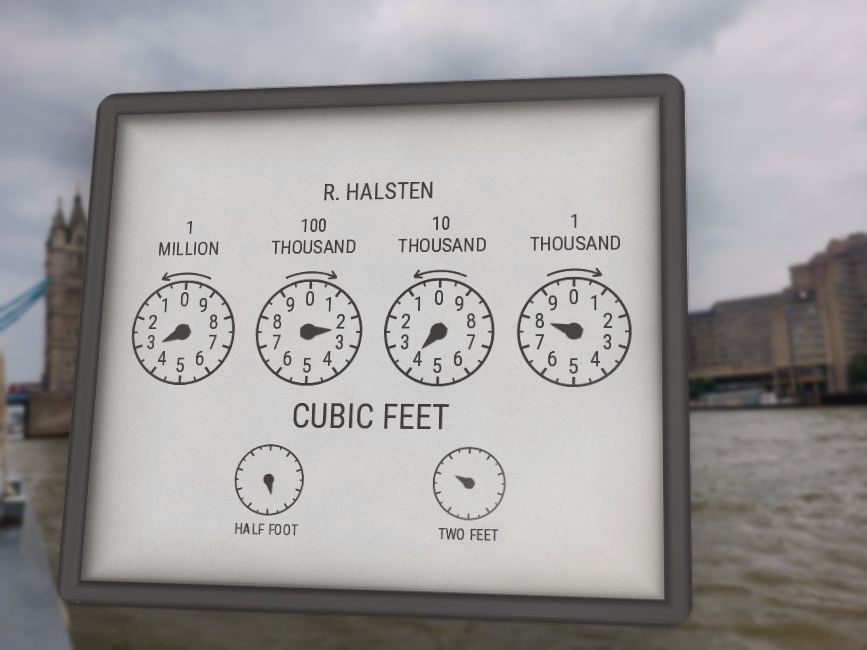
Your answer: 323800 ft³
